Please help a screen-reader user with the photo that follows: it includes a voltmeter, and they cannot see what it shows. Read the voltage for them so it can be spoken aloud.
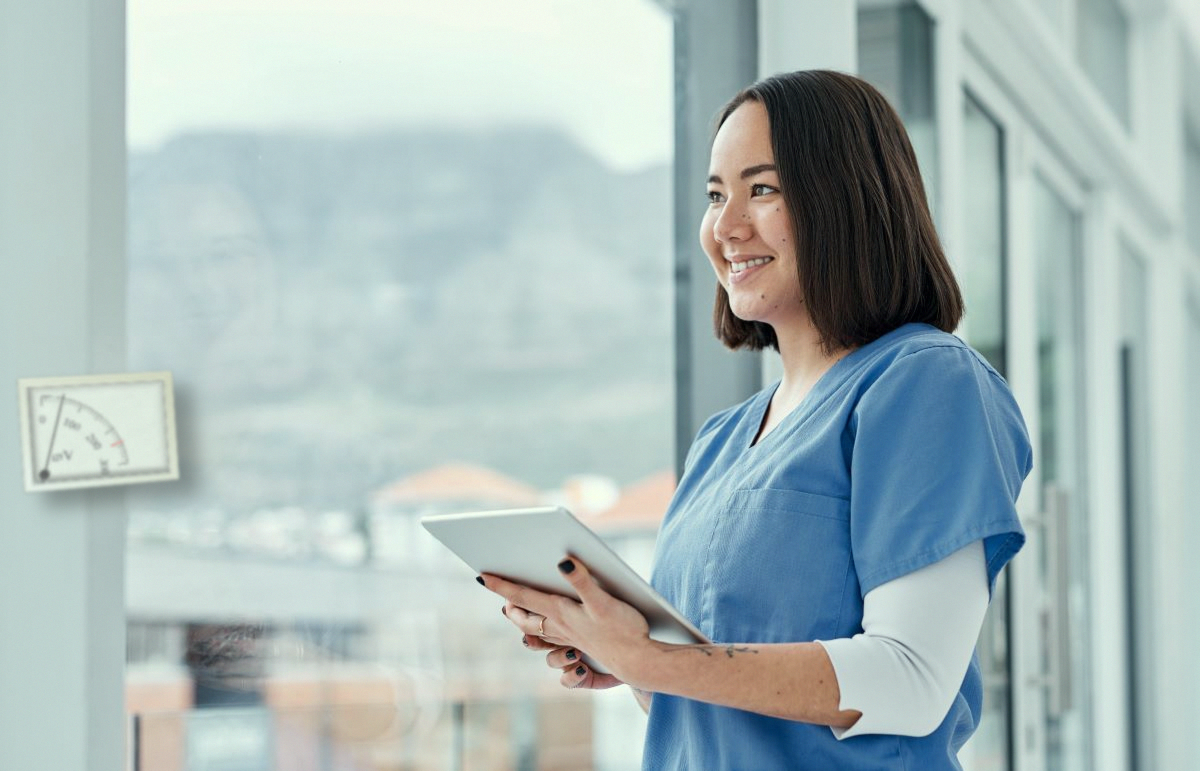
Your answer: 50 mV
